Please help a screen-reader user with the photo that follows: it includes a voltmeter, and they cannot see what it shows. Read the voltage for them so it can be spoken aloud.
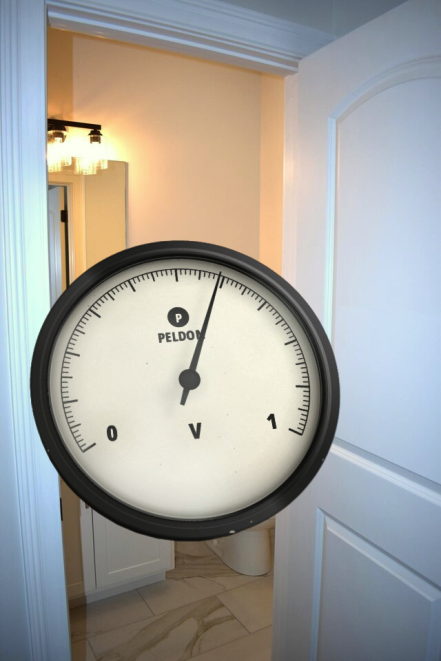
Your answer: 0.59 V
